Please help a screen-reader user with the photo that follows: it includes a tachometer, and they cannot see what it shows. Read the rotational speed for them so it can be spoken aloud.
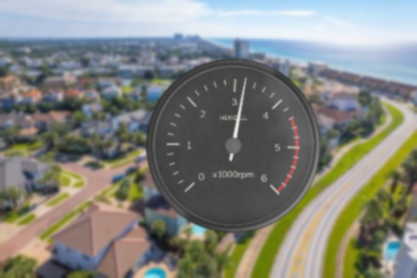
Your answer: 3200 rpm
